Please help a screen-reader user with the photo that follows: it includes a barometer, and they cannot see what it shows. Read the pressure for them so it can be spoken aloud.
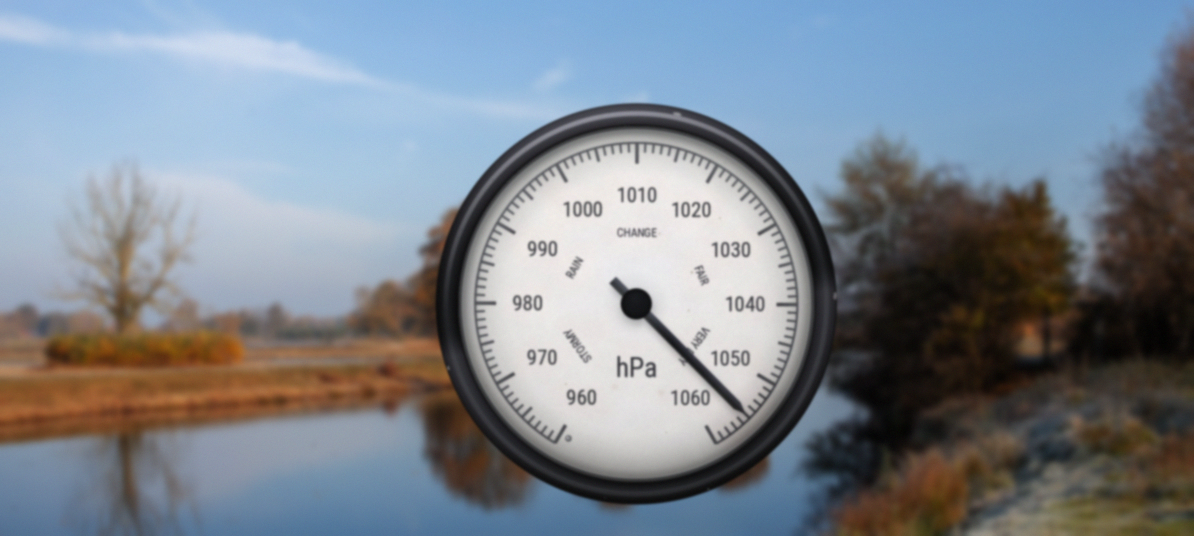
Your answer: 1055 hPa
